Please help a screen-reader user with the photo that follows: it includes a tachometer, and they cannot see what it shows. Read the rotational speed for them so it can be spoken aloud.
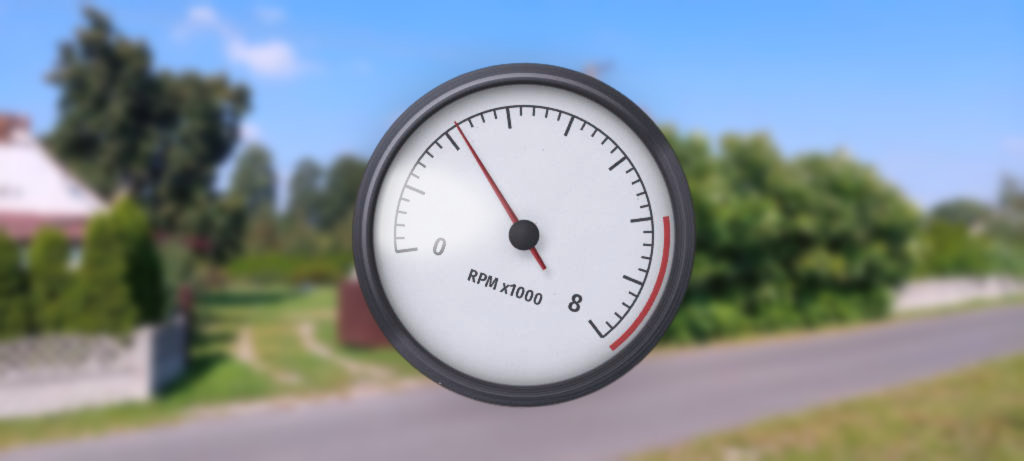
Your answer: 2200 rpm
